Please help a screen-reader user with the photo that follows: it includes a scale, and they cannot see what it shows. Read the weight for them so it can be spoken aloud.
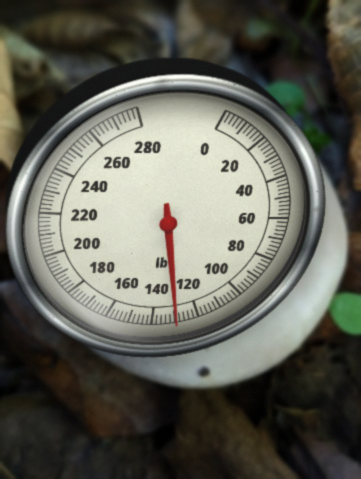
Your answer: 130 lb
